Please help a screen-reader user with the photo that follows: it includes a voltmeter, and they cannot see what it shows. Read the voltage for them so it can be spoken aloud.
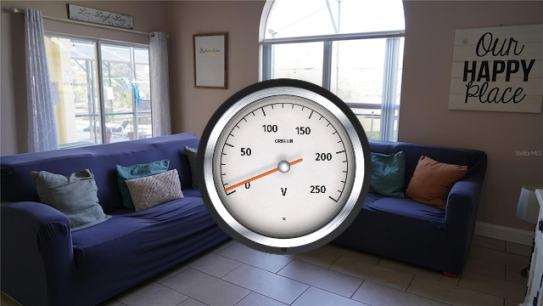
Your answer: 5 V
